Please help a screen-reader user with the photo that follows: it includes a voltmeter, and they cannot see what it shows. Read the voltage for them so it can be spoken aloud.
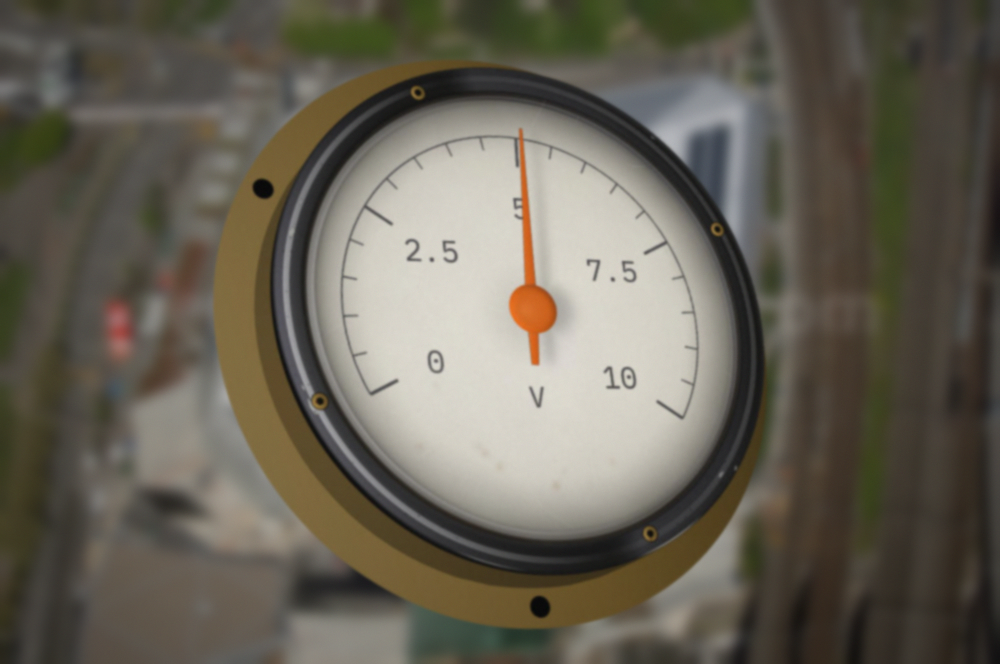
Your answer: 5 V
